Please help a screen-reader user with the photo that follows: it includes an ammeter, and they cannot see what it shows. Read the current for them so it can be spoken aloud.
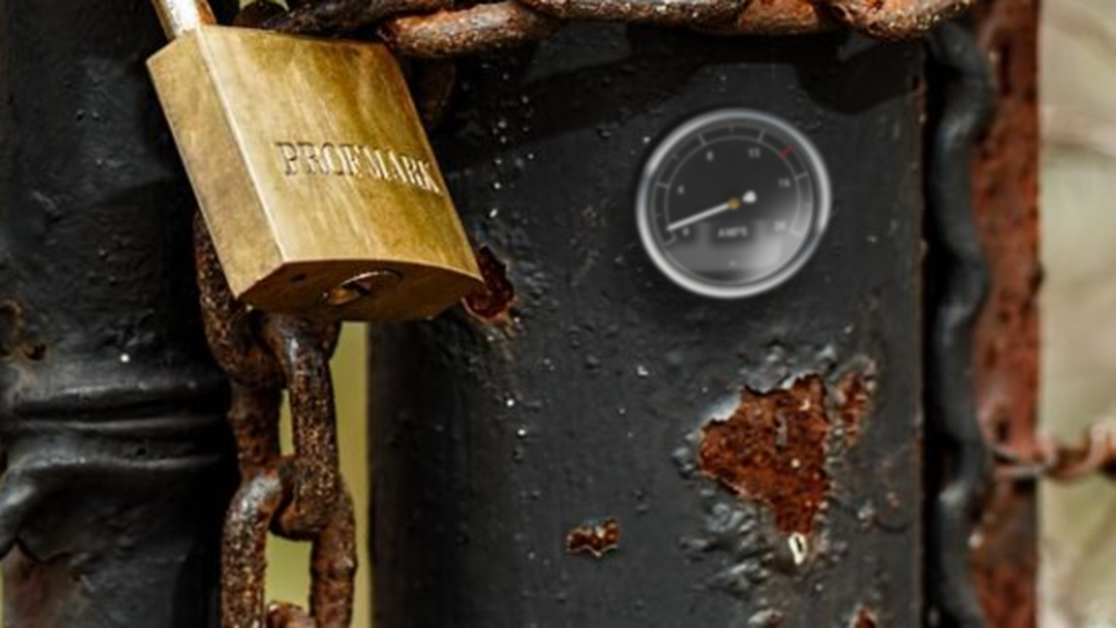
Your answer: 1 A
